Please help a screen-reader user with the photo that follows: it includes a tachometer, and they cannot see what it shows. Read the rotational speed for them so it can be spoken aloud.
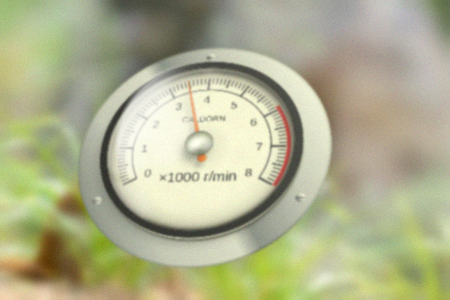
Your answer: 3500 rpm
